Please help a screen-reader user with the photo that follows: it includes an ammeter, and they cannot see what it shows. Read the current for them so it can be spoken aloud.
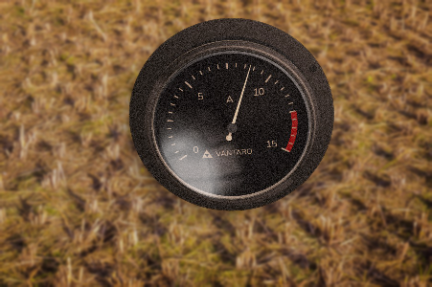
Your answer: 8.75 A
